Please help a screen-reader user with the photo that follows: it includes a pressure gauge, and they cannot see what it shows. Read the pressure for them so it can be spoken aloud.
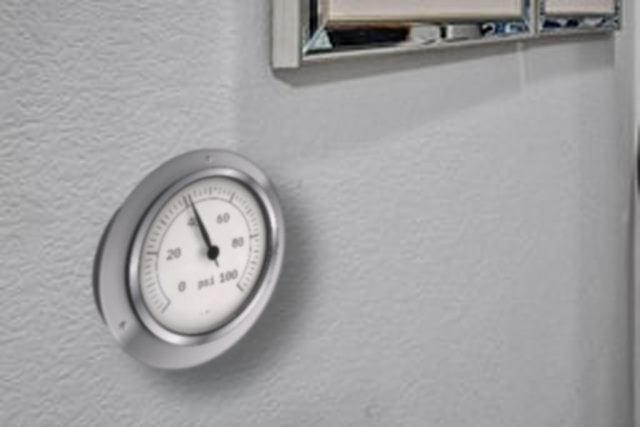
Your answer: 40 psi
